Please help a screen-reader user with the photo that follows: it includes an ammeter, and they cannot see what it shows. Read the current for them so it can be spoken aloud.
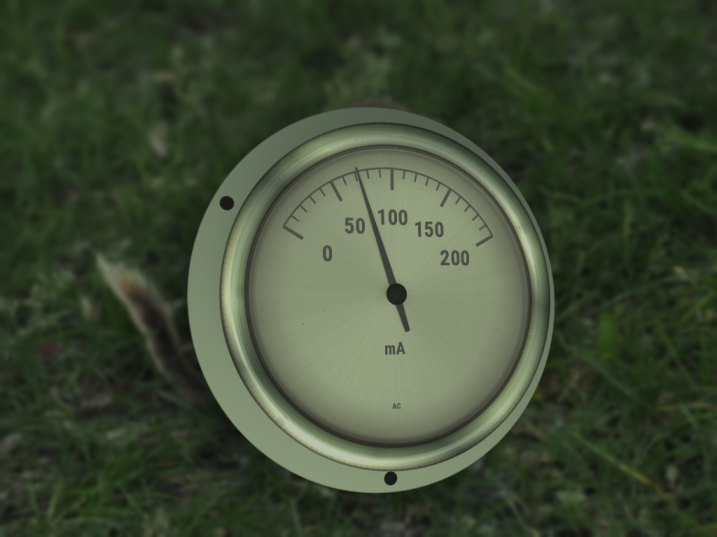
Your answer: 70 mA
